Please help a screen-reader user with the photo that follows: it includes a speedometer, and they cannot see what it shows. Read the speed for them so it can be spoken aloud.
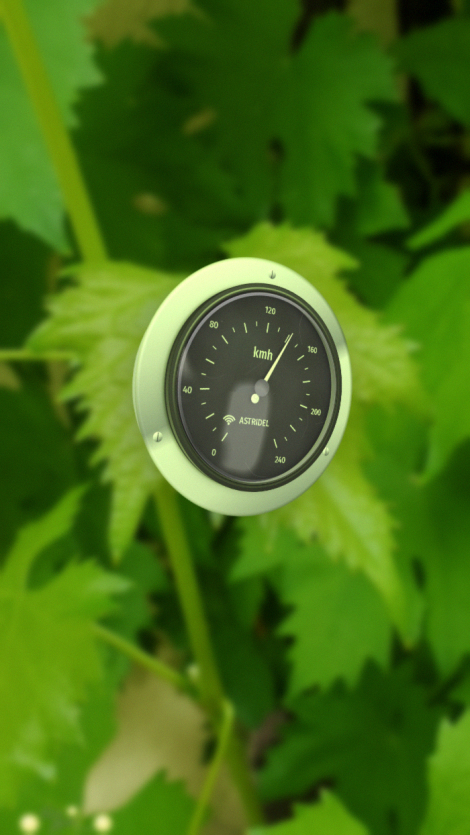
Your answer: 140 km/h
